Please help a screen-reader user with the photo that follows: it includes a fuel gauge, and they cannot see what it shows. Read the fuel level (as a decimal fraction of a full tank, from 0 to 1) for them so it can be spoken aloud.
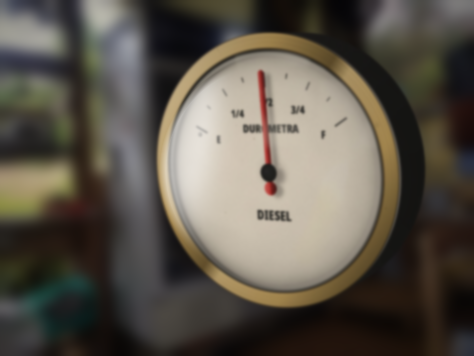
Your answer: 0.5
